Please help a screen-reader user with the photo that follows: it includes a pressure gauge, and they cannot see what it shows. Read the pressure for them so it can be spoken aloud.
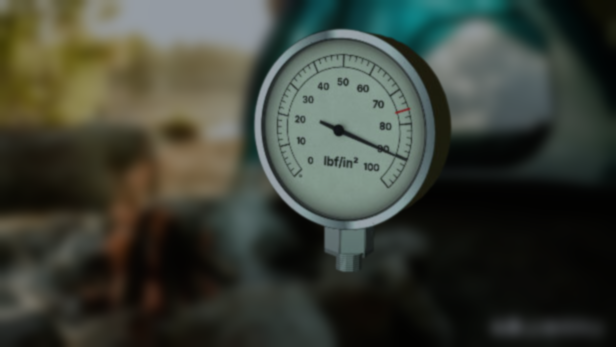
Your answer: 90 psi
